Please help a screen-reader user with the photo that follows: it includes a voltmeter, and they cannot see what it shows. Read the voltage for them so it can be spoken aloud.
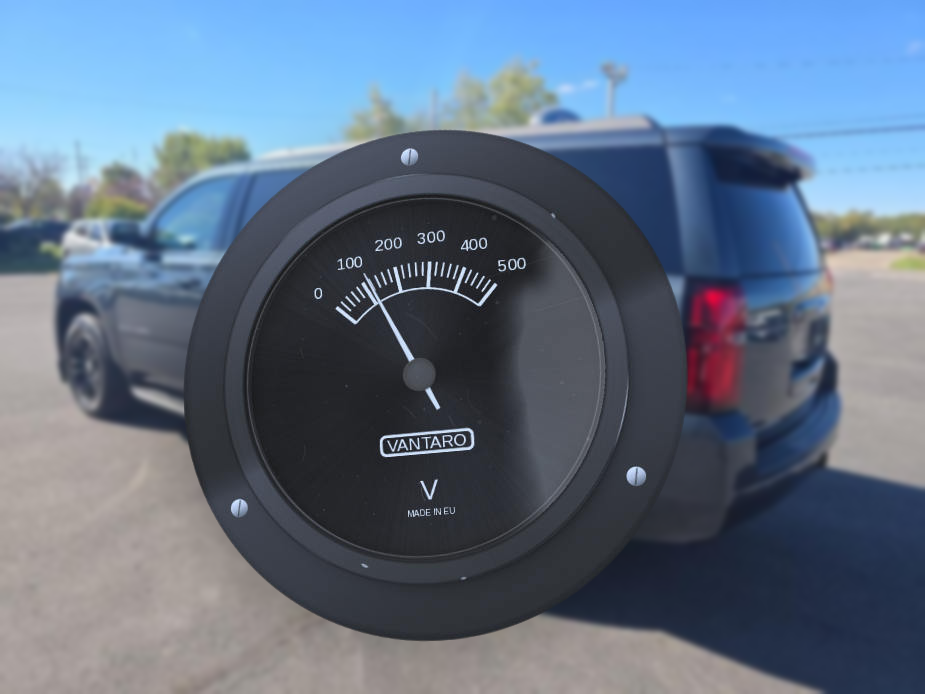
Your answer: 120 V
